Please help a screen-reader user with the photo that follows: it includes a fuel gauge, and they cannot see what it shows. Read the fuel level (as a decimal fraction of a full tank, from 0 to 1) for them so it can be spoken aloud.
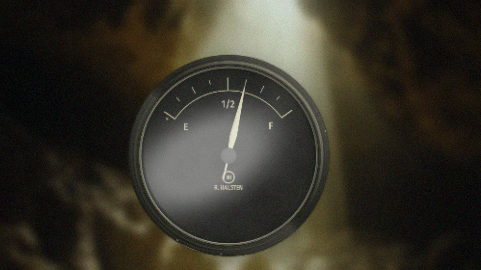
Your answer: 0.625
